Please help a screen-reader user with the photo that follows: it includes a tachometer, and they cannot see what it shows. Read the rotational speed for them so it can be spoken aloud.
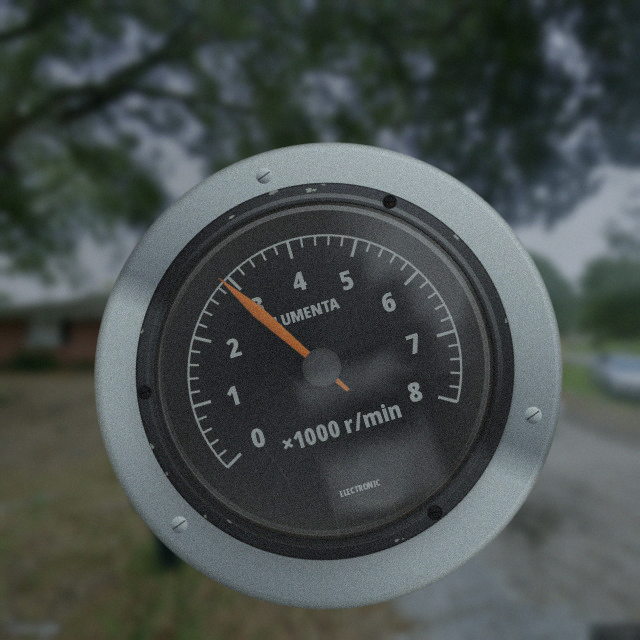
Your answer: 2900 rpm
